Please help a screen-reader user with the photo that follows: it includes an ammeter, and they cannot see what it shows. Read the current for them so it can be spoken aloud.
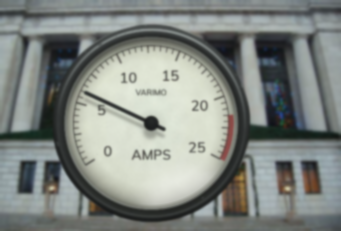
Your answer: 6 A
